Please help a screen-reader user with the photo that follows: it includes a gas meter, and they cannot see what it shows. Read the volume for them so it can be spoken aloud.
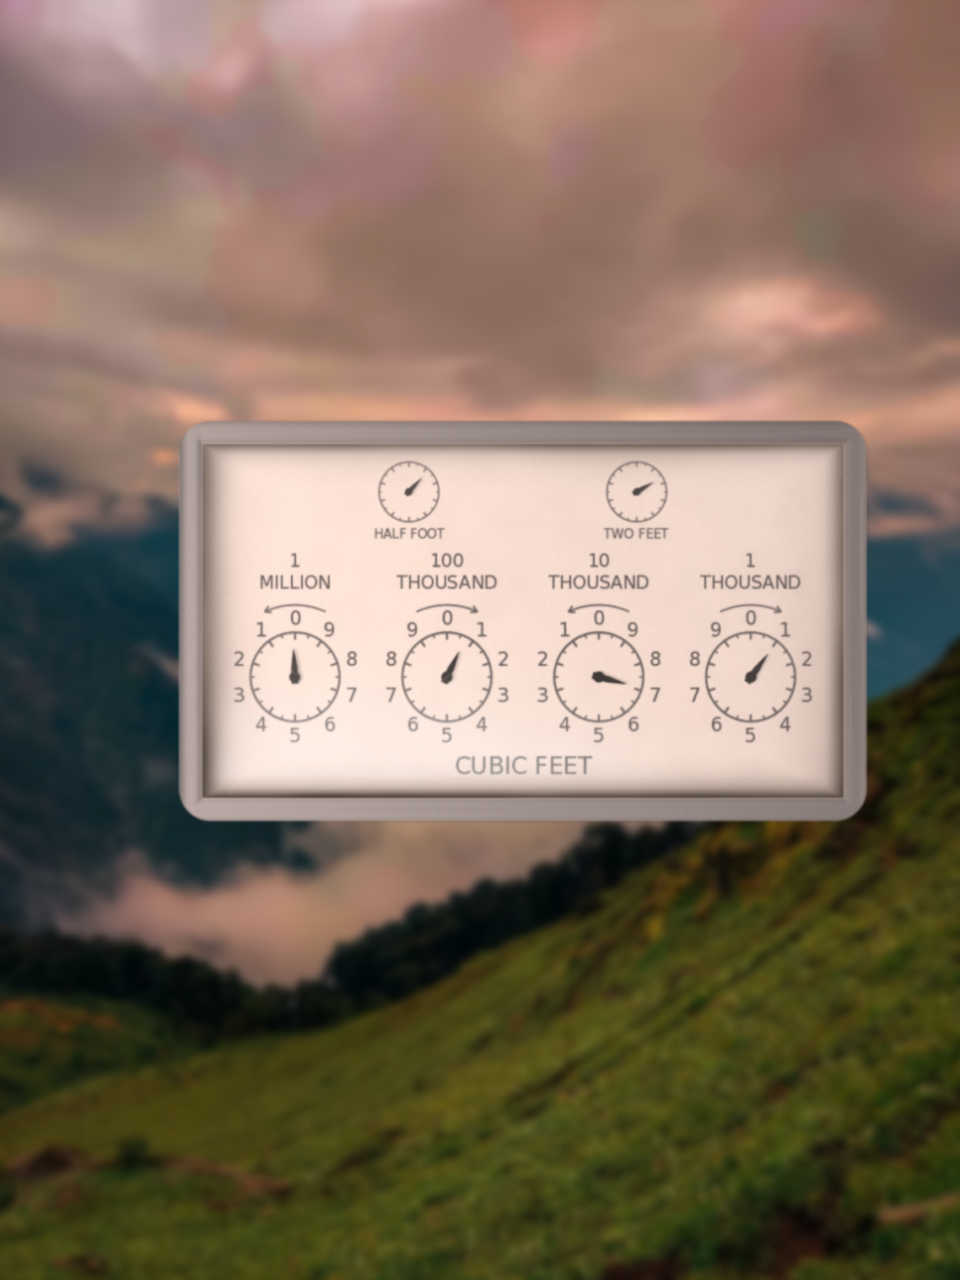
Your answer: 7100 ft³
